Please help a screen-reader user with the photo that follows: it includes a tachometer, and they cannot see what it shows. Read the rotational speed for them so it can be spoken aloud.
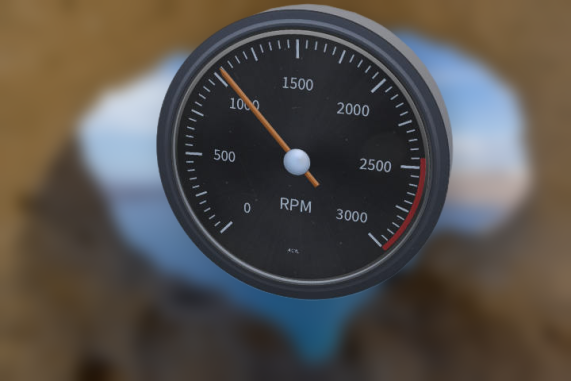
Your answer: 1050 rpm
